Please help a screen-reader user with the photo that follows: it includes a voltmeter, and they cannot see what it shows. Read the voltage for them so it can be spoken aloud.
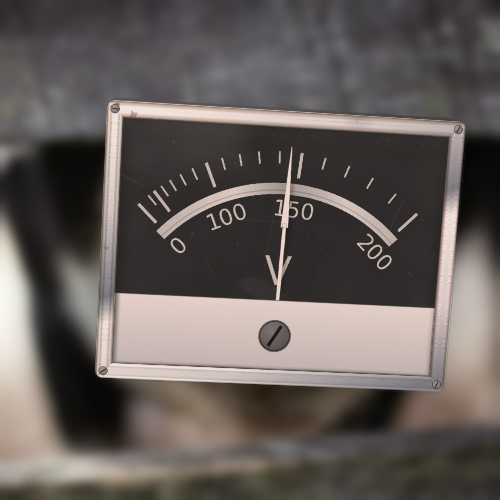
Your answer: 145 V
